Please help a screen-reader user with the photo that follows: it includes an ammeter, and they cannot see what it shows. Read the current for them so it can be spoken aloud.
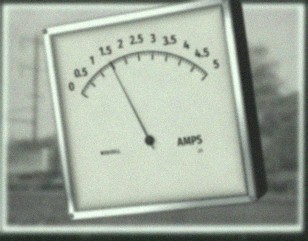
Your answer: 1.5 A
